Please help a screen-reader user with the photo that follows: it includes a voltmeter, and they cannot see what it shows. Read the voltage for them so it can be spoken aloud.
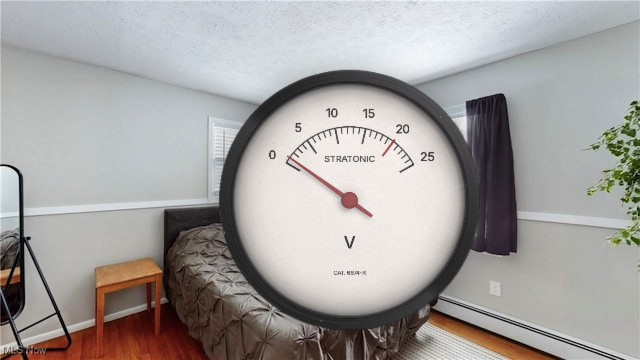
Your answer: 1 V
